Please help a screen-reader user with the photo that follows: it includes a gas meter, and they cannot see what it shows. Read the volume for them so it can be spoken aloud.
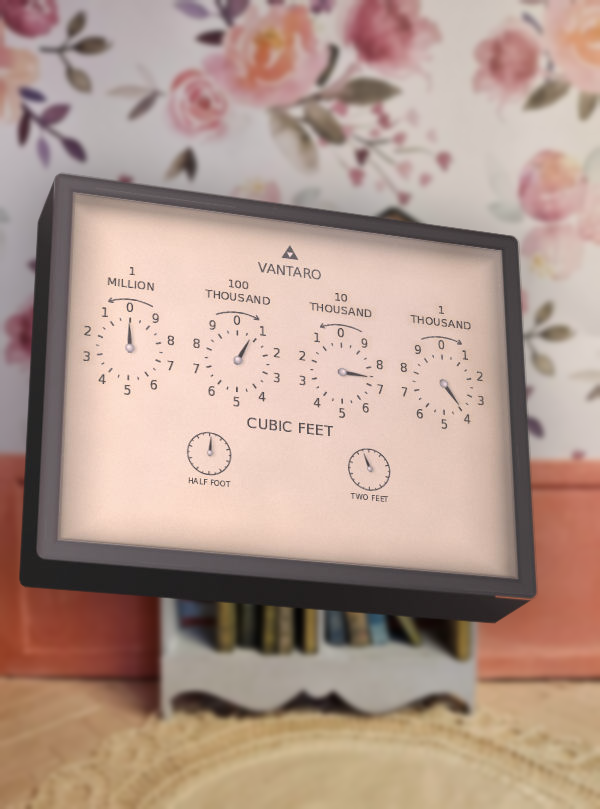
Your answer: 7400 ft³
